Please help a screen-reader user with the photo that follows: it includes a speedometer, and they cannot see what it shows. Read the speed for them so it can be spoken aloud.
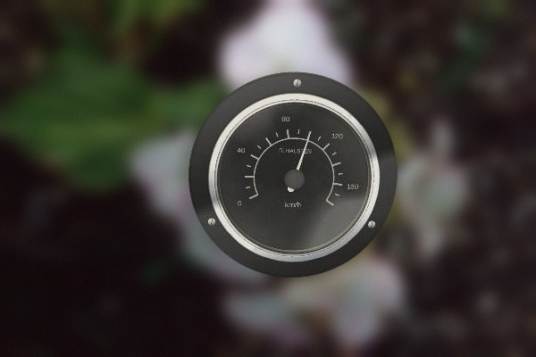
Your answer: 100 km/h
